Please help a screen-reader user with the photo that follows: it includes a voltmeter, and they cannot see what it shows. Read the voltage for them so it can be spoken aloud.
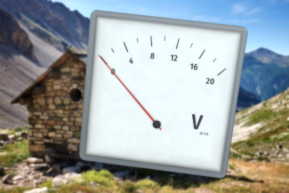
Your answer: 0 V
